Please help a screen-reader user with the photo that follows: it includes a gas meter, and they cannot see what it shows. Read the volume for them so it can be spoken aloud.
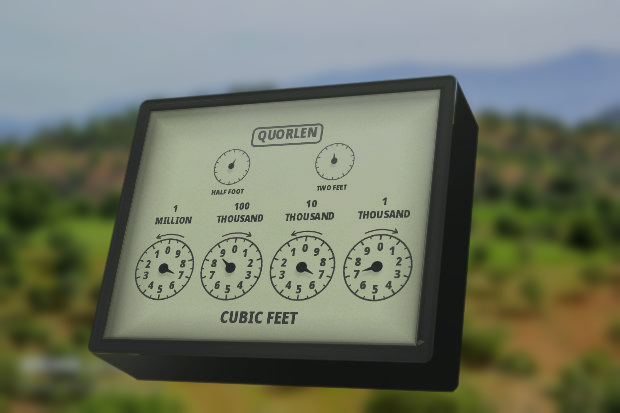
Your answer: 686700 ft³
